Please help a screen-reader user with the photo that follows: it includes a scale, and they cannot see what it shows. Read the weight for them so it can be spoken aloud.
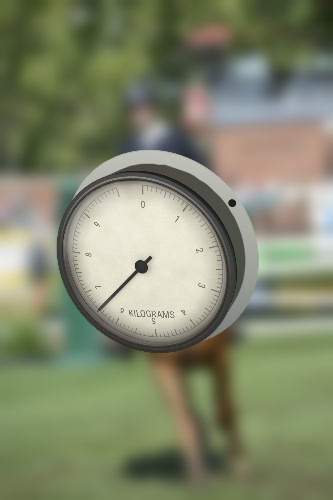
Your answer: 6.5 kg
